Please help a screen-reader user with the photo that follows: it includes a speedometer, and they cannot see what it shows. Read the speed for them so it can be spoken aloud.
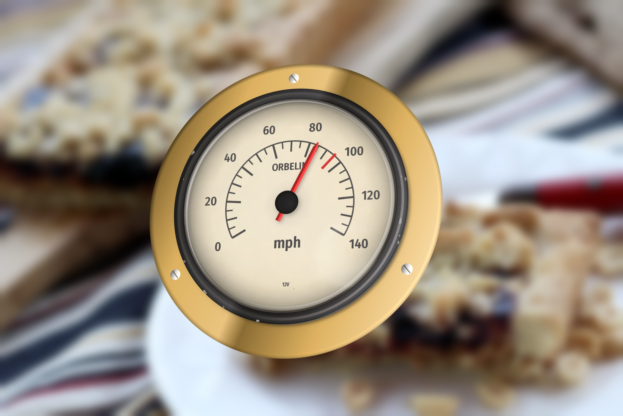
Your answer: 85 mph
